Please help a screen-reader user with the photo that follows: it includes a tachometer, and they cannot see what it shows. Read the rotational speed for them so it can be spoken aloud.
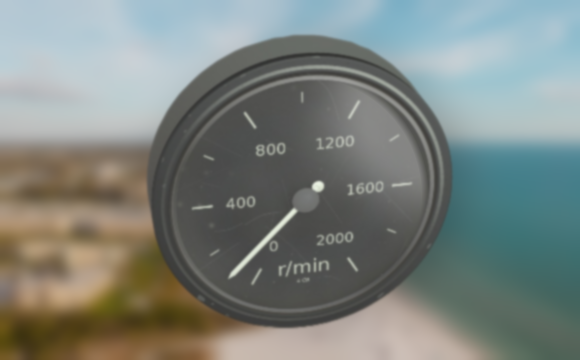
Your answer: 100 rpm
